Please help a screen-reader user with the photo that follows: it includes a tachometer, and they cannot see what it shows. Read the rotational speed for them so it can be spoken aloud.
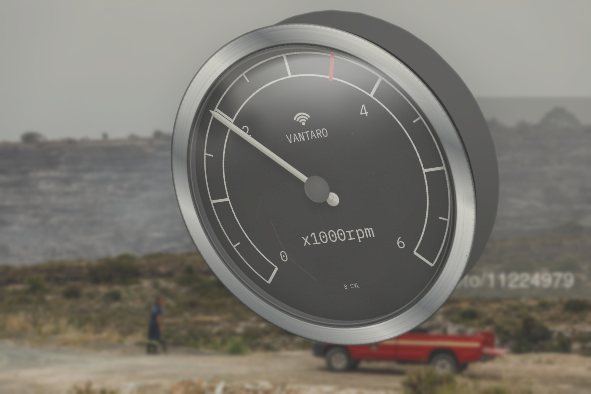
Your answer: 2000 rpm
